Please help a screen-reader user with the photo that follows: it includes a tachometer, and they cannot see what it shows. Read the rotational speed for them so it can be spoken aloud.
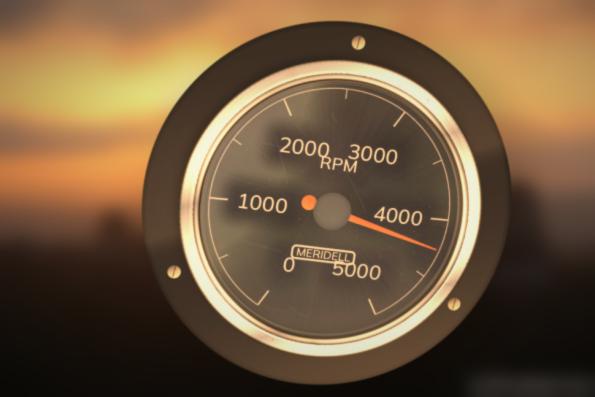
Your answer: 4250 rpm
